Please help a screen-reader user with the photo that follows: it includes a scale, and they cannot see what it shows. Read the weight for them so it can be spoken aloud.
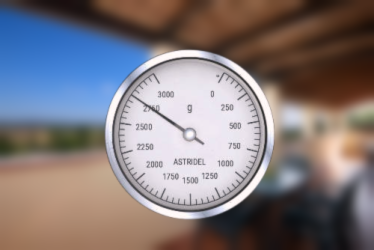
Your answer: 2750 g
